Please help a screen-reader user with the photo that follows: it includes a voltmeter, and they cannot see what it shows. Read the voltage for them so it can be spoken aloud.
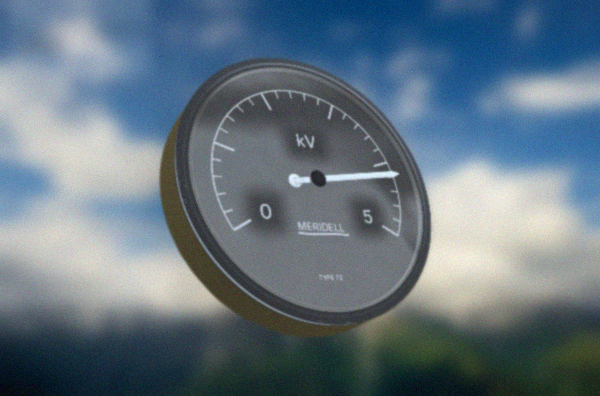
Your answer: 4.2 kV
